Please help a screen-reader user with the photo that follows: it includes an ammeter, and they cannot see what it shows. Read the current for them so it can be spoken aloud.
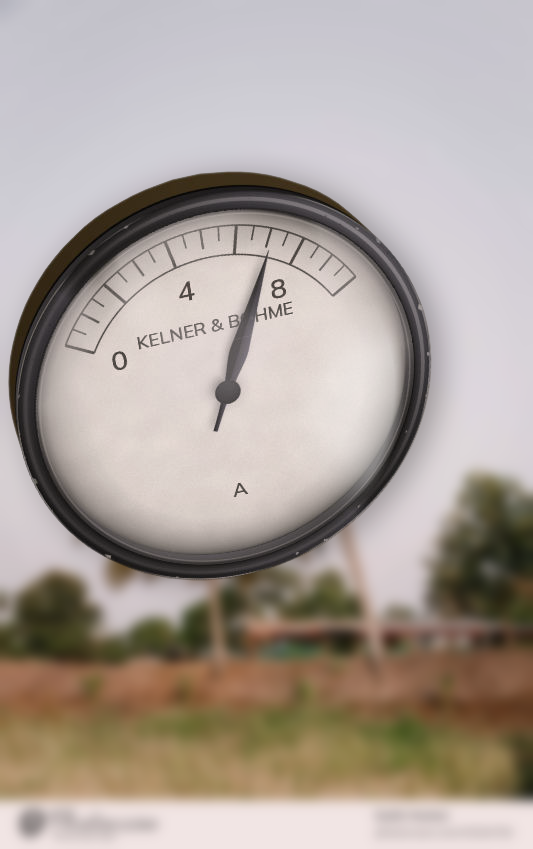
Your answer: 7 A
